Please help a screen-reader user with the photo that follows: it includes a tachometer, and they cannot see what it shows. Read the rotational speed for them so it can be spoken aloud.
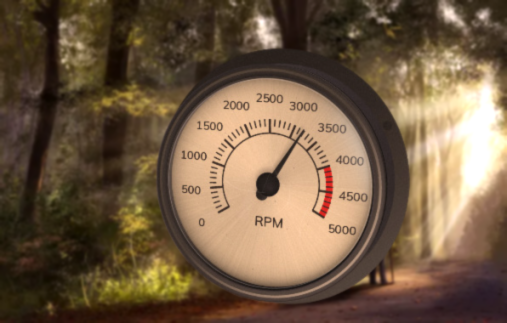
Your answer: 3200 rpm
